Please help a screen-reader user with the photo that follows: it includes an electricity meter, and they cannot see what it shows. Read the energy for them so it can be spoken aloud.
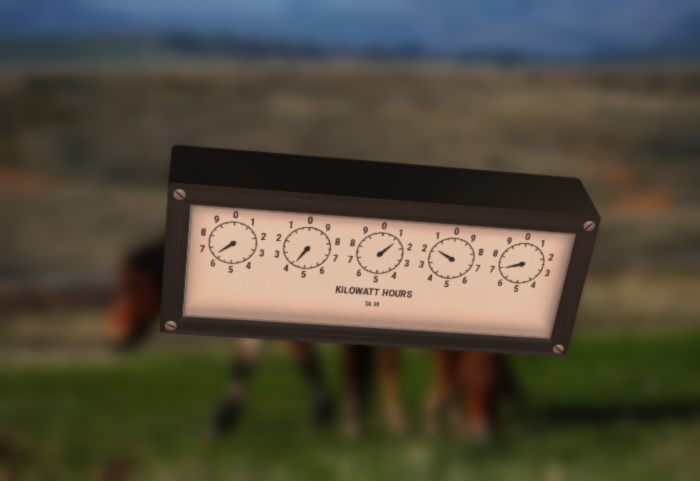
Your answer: 64117 kWh
